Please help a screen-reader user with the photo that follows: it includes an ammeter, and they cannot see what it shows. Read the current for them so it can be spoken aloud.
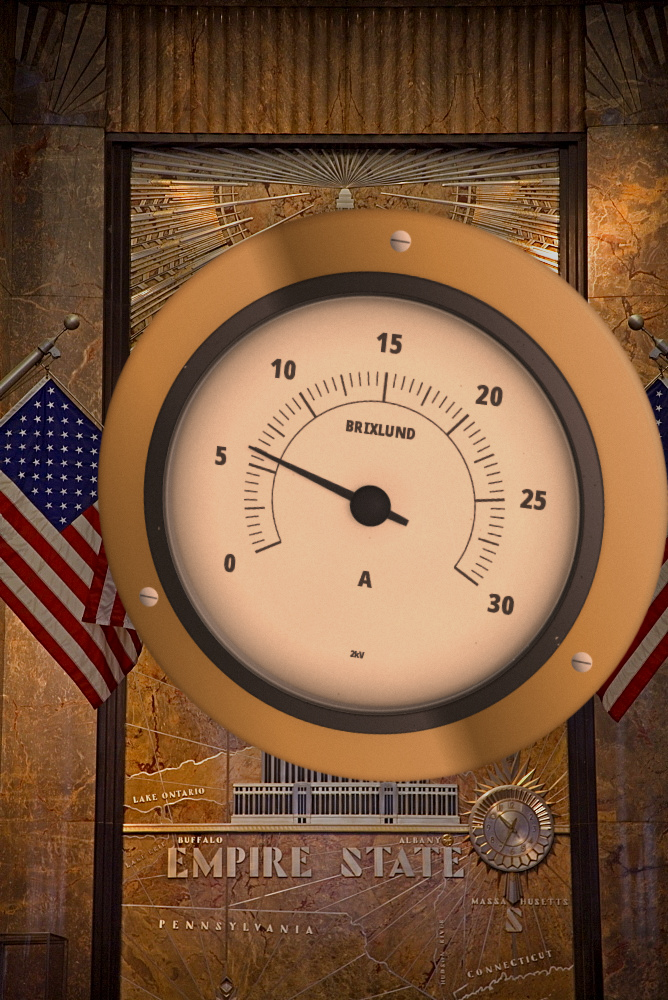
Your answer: 6 A
